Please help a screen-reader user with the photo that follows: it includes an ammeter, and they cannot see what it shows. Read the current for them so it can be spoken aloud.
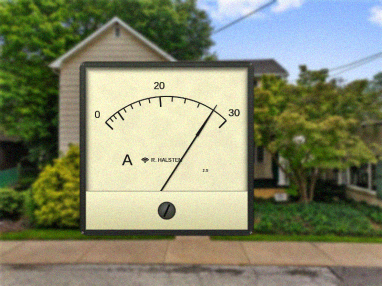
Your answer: 28 A
